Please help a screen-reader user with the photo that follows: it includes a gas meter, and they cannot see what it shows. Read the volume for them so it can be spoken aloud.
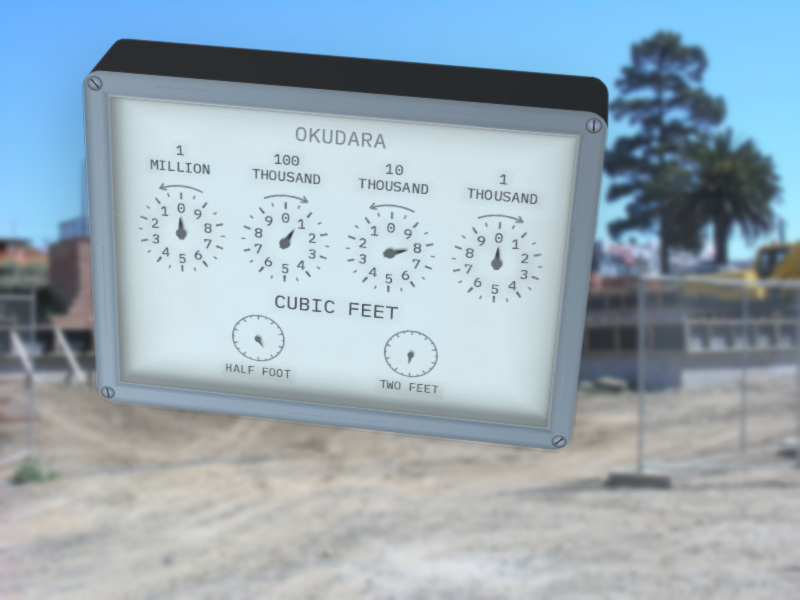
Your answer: 8000 ft³
